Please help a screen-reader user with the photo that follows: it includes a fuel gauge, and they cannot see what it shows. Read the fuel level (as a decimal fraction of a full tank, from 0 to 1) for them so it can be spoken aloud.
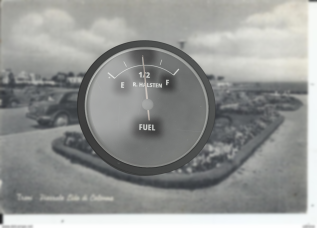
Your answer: 0.5
